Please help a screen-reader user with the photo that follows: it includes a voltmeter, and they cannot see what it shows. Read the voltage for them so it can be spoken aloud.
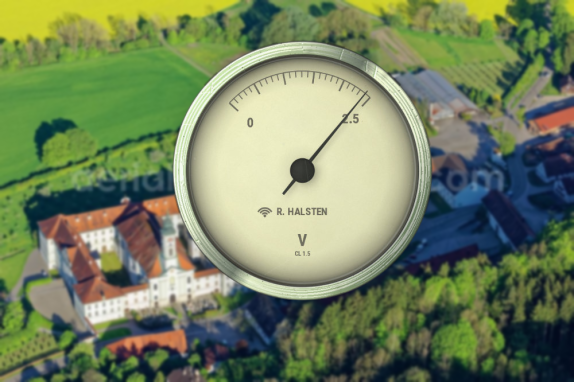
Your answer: 2.4 V
